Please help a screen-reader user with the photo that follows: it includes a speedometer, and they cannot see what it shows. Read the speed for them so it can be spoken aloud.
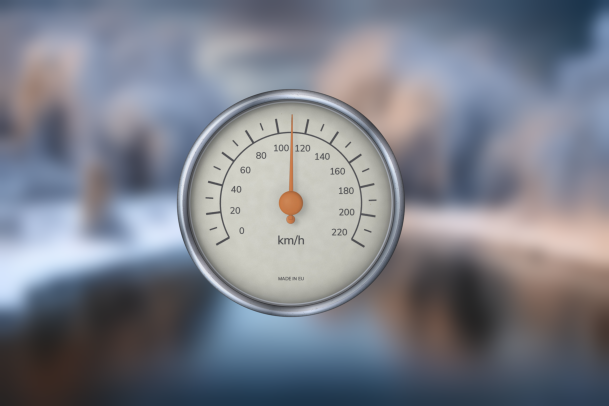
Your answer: 110 km/h
